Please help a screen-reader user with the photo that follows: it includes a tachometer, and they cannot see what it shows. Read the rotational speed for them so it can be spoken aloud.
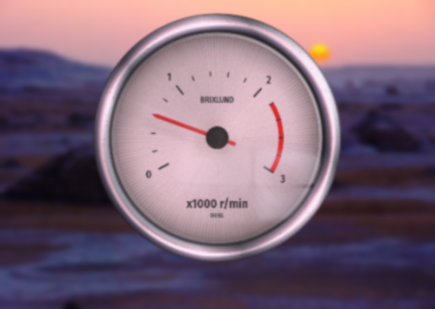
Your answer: 600 rpm
